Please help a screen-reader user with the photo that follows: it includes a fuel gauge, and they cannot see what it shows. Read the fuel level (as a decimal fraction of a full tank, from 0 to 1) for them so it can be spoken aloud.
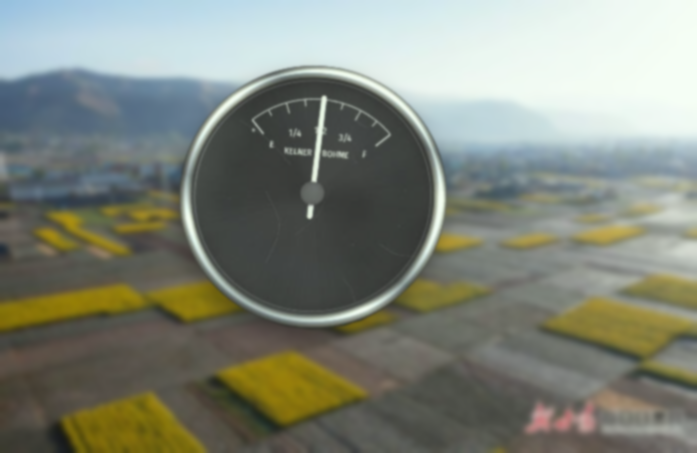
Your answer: 0.5
